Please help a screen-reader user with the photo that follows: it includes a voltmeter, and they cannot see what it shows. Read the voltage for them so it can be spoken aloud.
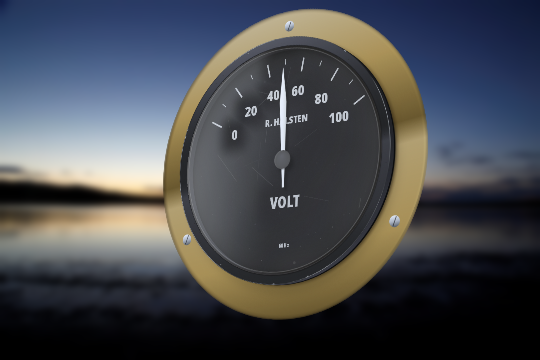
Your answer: 50 V
